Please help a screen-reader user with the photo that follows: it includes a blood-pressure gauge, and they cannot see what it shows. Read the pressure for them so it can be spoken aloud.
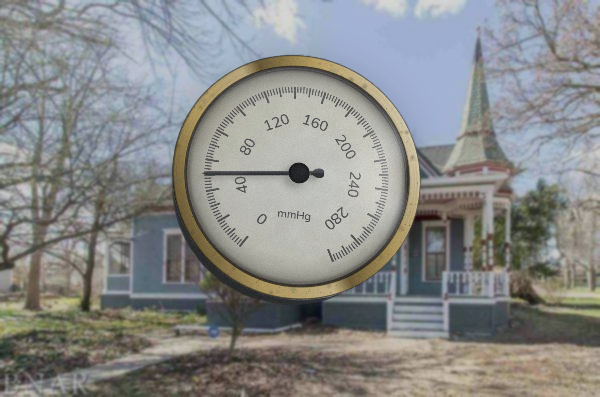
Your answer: 50 mmHg
